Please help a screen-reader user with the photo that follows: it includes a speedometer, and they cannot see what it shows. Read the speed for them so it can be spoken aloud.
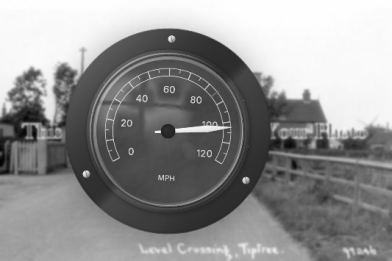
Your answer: 102.5 mph
